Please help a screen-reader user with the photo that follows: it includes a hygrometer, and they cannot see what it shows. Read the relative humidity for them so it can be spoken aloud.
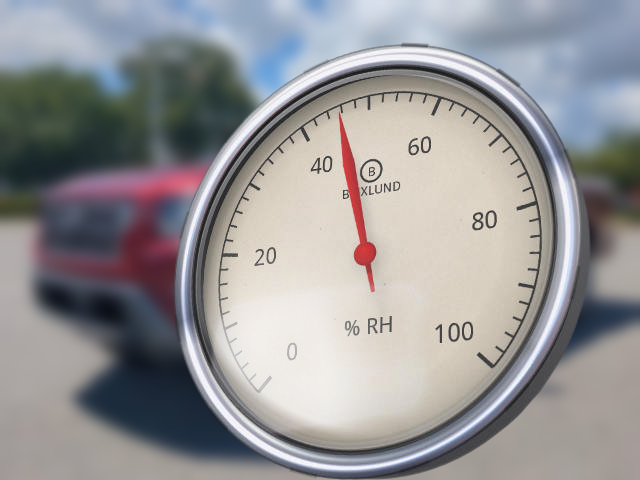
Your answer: 46 %
